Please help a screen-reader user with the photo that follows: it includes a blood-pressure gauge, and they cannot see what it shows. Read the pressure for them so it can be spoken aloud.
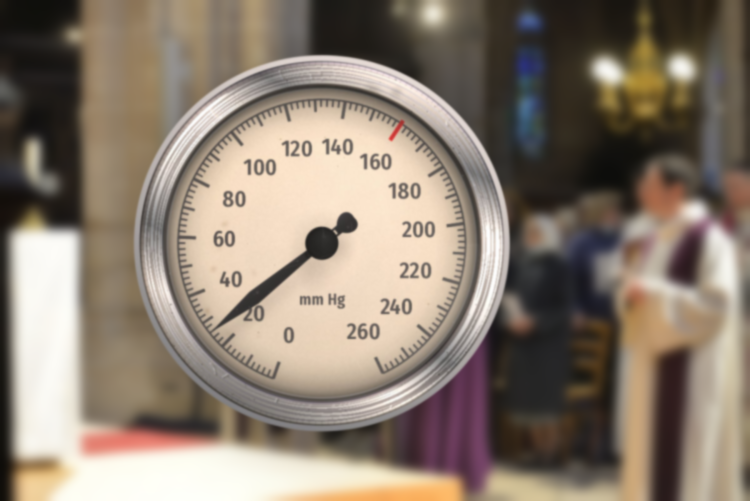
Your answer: 26 mmHg
